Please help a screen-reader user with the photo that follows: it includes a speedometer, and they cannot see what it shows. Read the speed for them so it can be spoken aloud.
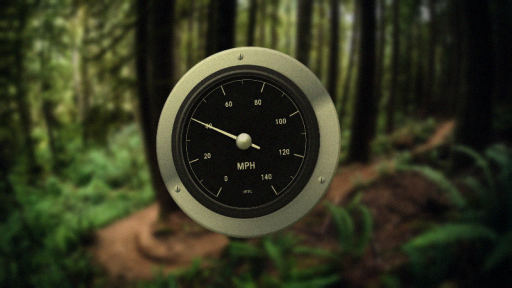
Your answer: 40 mph
